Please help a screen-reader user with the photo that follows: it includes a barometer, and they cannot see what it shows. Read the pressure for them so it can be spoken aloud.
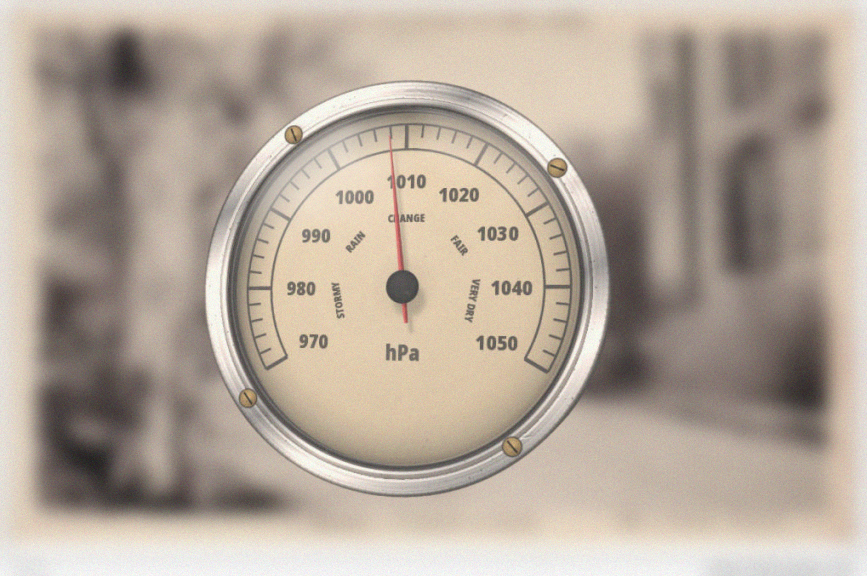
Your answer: 1008 hPa
